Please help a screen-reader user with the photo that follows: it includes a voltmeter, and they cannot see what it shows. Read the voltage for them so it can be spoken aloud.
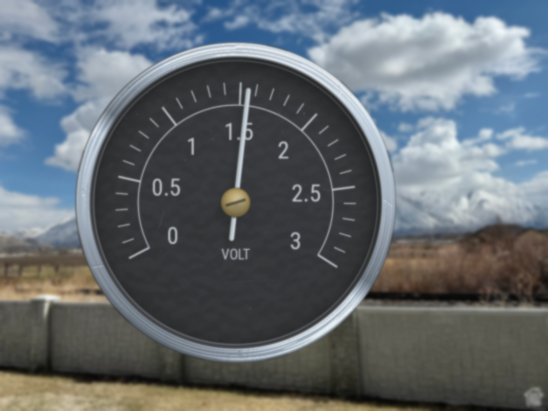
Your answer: 1.55 V
